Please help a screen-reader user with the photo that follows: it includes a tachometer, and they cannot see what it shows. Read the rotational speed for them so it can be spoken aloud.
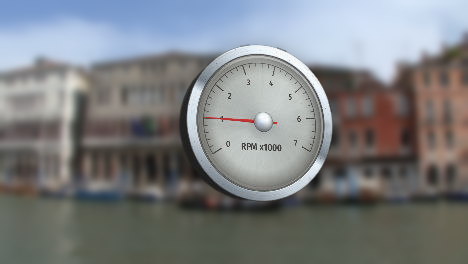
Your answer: 1000 rpm
